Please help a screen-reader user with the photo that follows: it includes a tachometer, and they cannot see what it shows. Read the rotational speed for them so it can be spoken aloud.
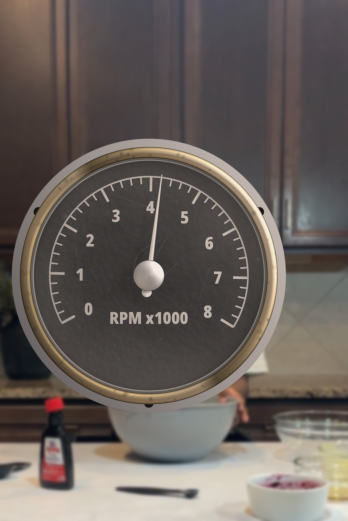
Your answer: 4200 rpm
